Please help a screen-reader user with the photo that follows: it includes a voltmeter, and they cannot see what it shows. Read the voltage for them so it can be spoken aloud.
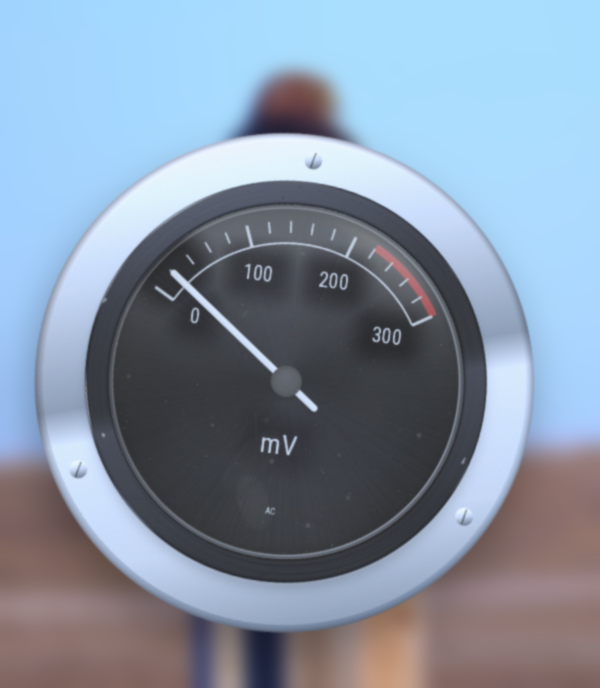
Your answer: 20 mV
